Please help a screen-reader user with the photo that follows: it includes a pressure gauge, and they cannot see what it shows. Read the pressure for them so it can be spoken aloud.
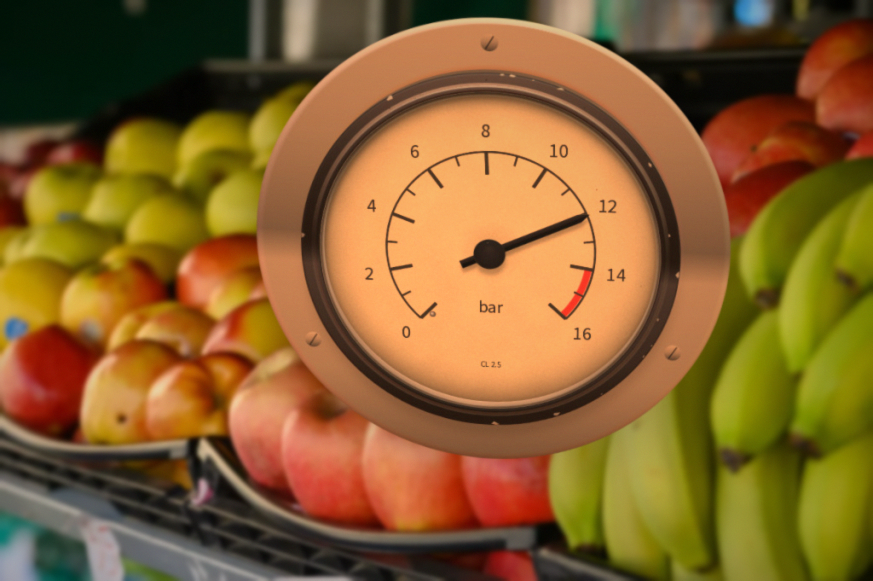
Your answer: 12 bar
